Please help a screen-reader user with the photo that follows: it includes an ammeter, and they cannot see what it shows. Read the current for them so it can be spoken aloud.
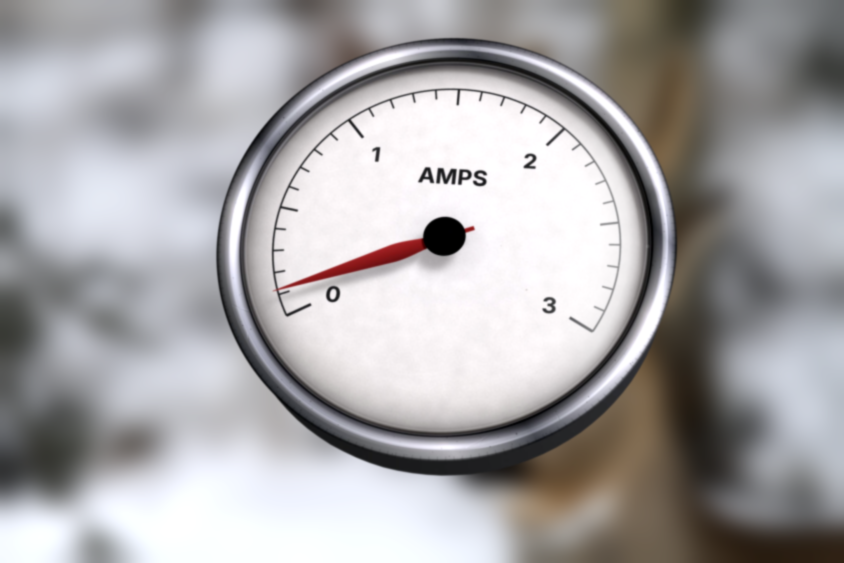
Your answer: 0.1 A
